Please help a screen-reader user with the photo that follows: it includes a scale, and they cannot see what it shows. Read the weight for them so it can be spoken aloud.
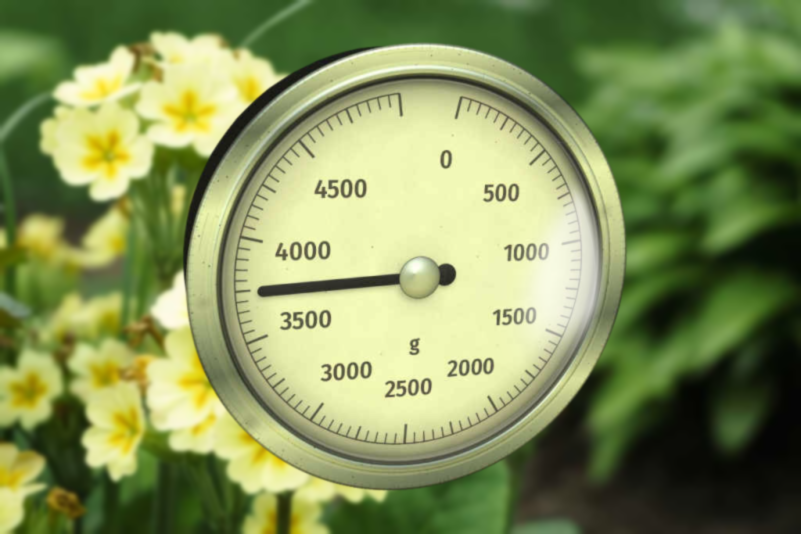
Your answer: 3750 g
